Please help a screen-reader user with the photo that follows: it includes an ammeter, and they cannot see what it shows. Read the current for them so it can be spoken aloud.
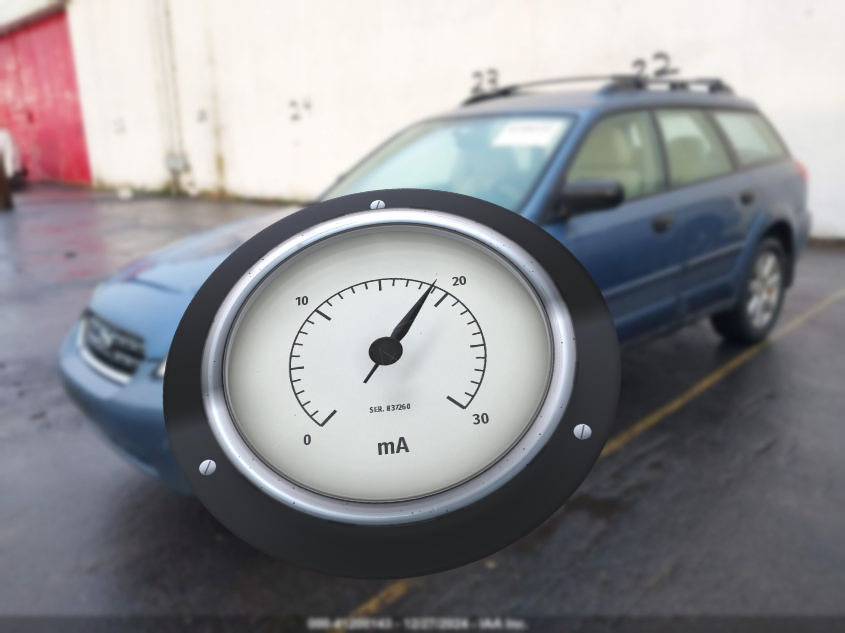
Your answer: 19 mA
